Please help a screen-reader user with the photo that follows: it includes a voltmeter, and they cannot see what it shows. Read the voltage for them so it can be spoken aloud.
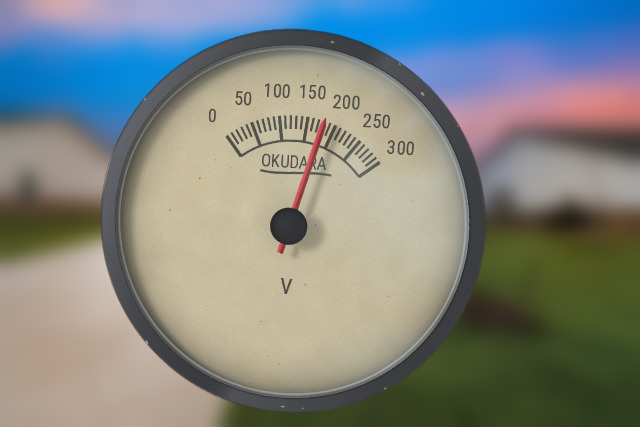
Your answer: 180 V
